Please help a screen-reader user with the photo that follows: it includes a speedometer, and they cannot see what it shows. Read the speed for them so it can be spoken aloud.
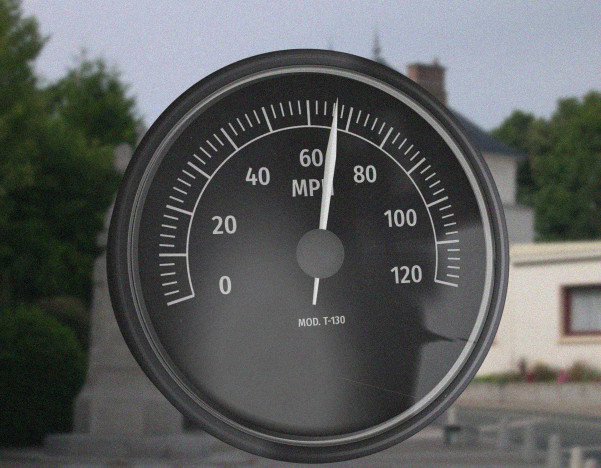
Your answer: 66 mph
